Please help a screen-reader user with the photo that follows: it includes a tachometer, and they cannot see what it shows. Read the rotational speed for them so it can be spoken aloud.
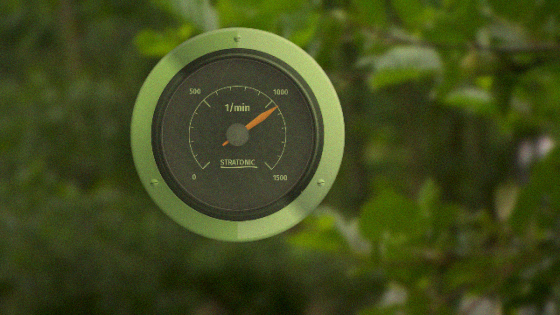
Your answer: 1050 rpm
